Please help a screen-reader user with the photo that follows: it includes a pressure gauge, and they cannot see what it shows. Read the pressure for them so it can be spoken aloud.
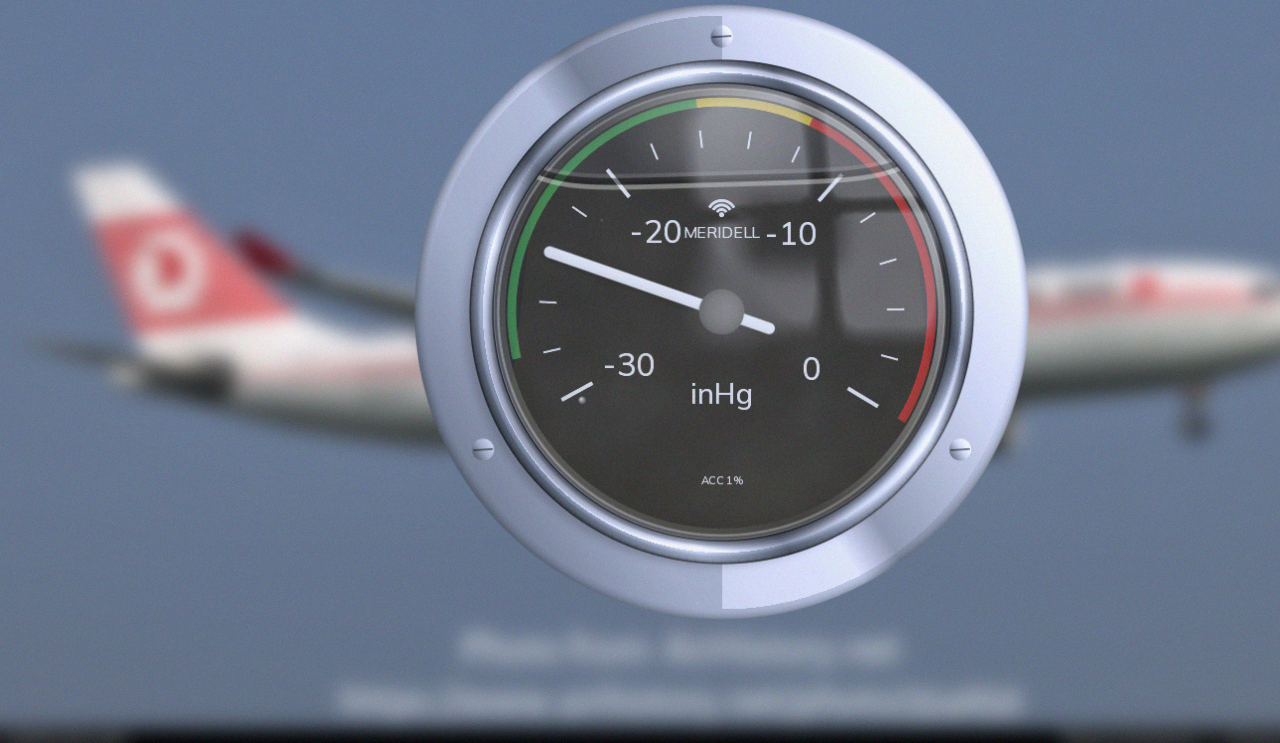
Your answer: -24 inHg
